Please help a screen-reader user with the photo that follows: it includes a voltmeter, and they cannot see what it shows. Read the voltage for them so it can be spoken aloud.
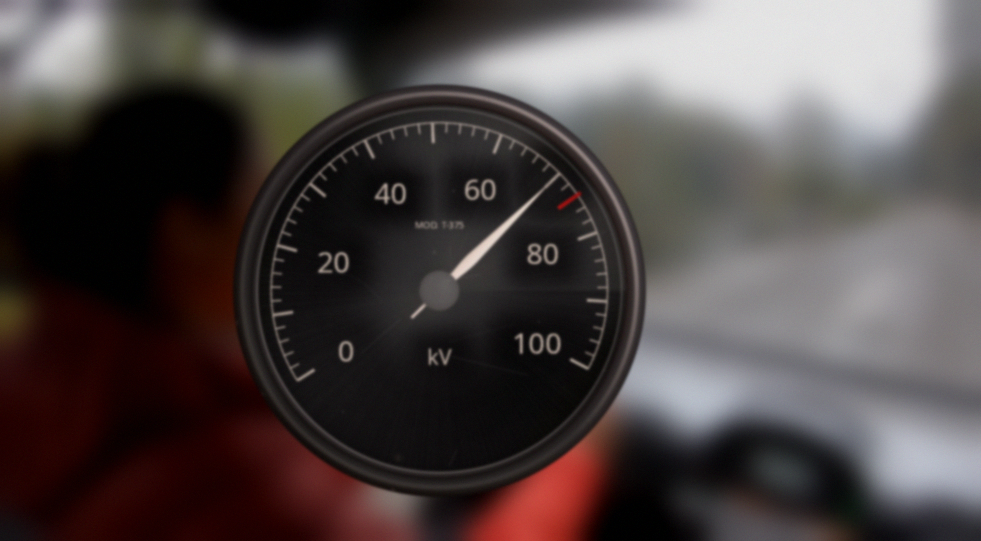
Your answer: 70 kV
